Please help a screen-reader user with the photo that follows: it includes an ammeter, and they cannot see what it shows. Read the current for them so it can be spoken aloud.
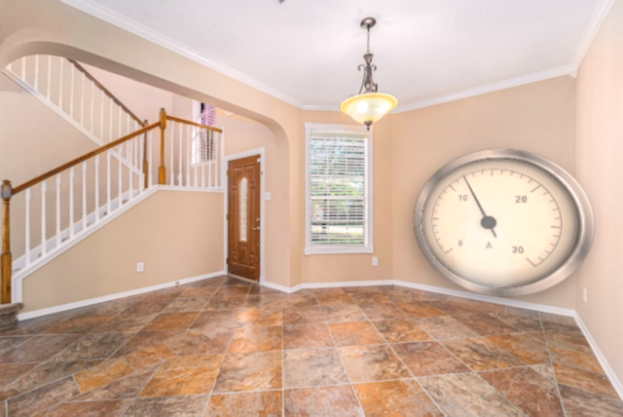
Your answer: 12 A
